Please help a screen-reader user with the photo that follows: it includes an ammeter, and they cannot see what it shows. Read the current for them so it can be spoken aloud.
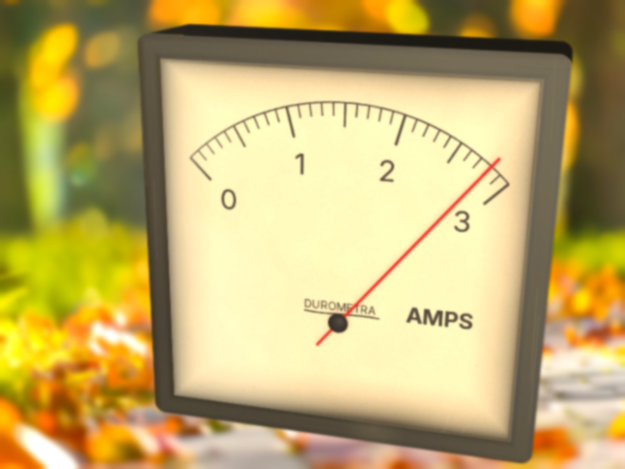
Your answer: 2.8 A
